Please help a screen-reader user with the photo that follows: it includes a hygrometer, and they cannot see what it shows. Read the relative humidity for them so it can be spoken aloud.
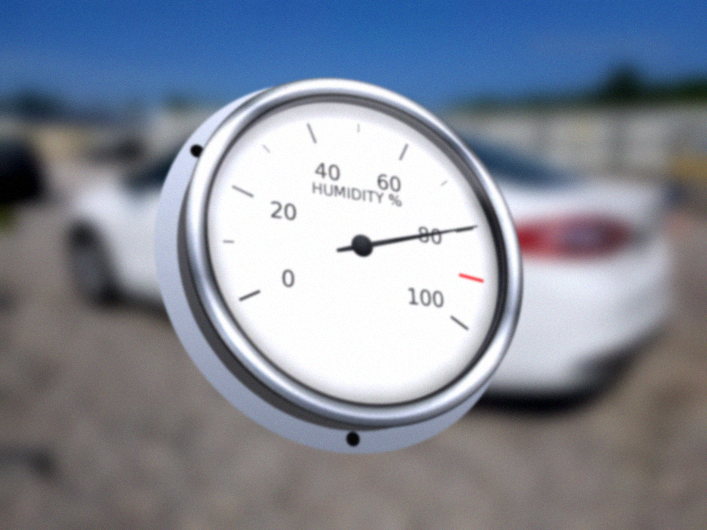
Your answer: 80 %
